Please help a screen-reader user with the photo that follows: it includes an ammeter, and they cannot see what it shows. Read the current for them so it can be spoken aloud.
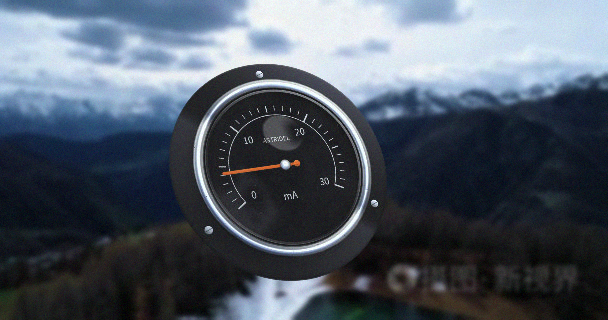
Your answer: 4 mA
